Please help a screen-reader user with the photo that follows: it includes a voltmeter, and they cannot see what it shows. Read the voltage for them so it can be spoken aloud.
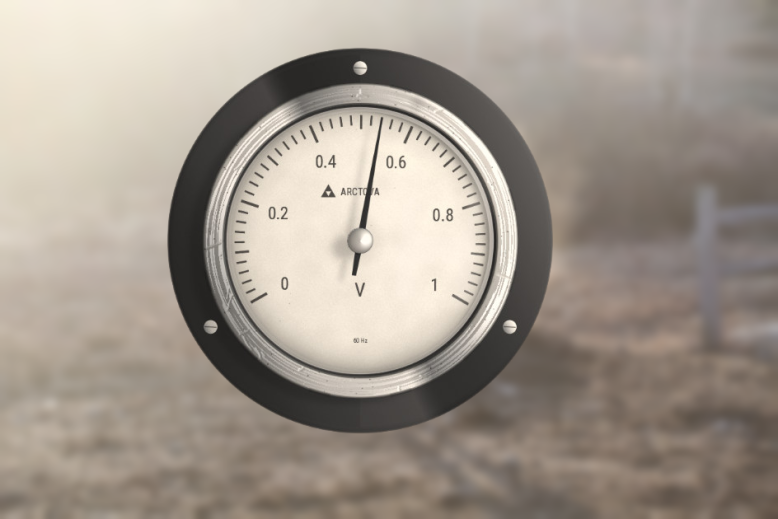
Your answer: 0.54 V
